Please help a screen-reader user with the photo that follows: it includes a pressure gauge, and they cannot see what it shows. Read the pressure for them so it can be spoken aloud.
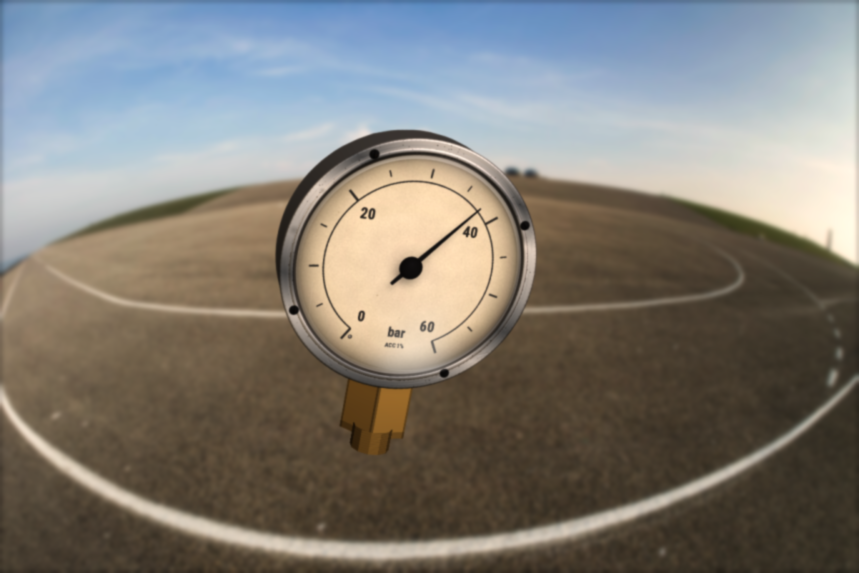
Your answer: 37.5 bar
